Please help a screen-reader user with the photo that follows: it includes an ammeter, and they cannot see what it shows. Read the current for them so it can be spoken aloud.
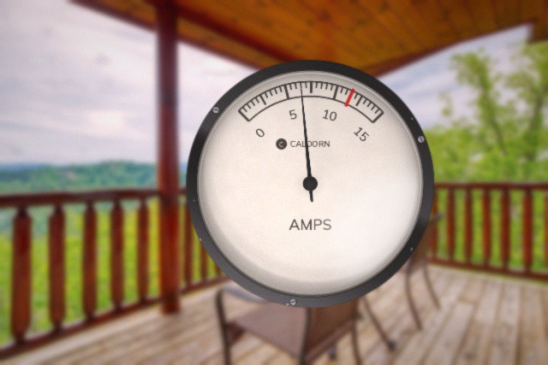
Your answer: 6.5 A
